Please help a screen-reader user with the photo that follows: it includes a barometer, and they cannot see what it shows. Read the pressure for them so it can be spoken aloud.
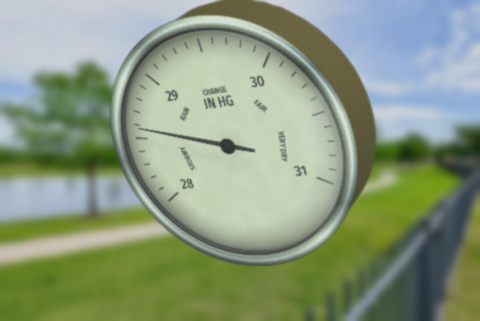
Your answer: 28.6 inHg
